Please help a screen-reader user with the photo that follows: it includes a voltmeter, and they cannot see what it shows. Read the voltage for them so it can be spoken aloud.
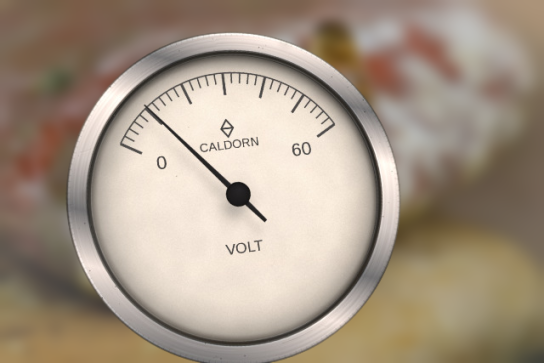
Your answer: 10 V
